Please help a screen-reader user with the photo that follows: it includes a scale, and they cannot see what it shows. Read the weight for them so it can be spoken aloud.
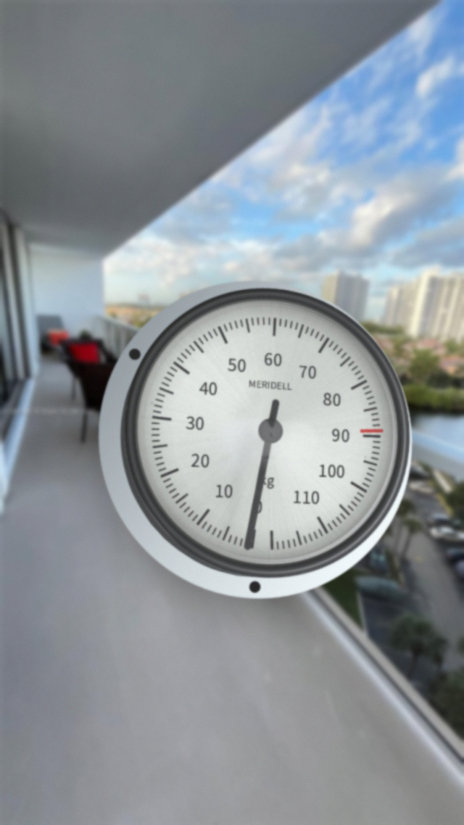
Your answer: 1 kg
